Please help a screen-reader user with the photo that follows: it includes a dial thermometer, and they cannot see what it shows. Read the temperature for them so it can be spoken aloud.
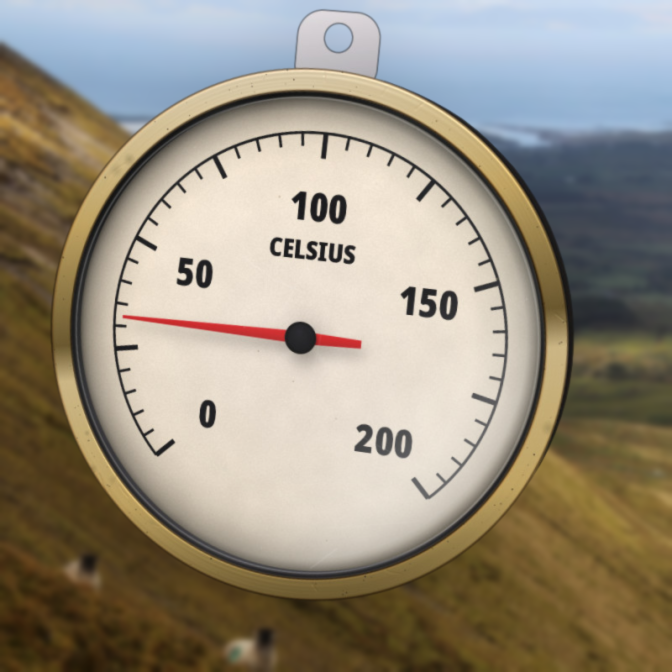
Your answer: 32.5 °C
